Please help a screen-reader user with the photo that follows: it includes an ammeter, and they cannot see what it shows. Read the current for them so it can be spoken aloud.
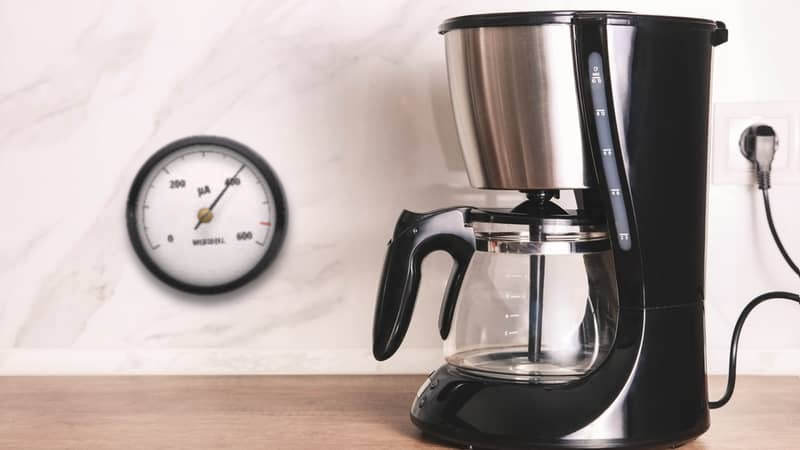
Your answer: 400 µA
